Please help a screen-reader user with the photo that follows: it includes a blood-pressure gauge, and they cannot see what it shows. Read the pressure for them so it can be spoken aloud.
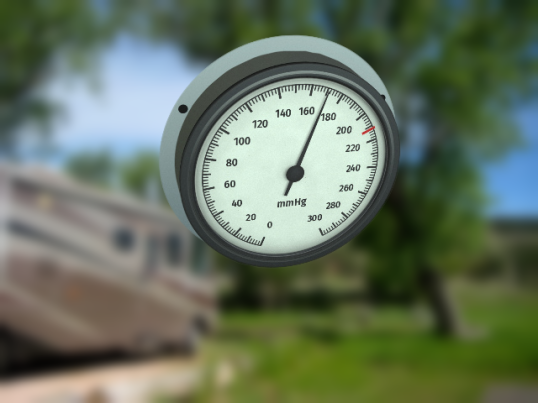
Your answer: 170 mmHg
